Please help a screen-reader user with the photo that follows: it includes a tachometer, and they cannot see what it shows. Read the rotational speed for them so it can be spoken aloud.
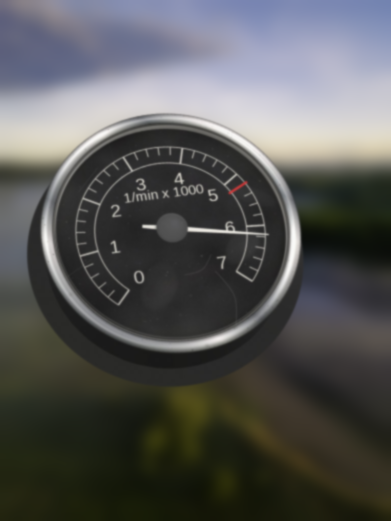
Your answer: 6200 rpm
